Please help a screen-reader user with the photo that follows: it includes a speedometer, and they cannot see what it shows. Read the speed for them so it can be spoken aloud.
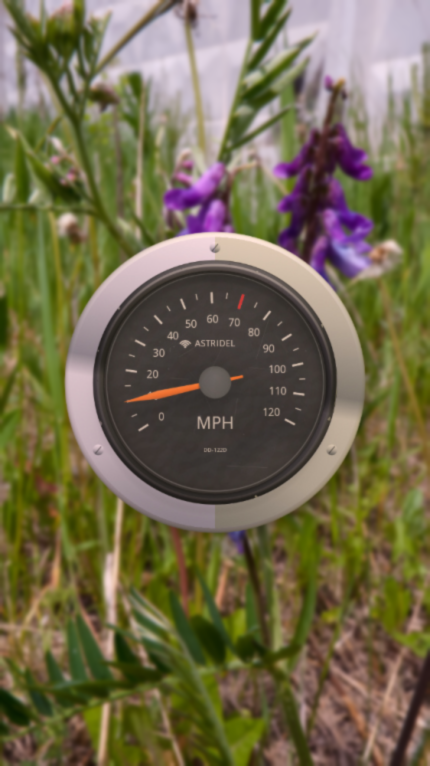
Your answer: 10 mph
